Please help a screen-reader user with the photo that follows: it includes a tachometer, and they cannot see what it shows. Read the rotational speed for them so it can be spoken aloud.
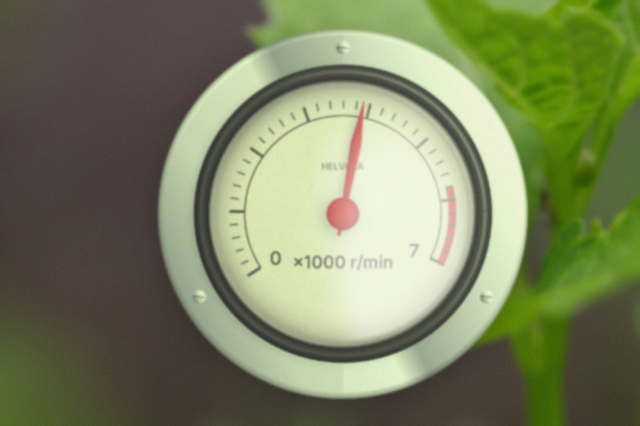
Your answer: 3900 rpm
